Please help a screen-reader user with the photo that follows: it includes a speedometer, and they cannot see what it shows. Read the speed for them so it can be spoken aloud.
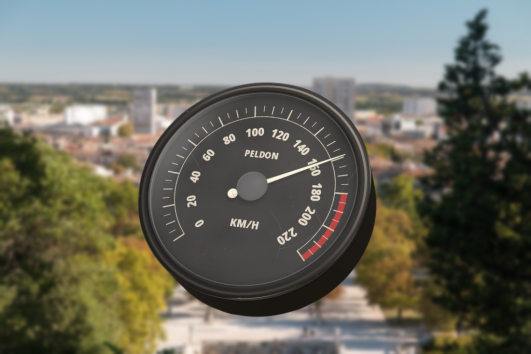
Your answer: 160 km/h
